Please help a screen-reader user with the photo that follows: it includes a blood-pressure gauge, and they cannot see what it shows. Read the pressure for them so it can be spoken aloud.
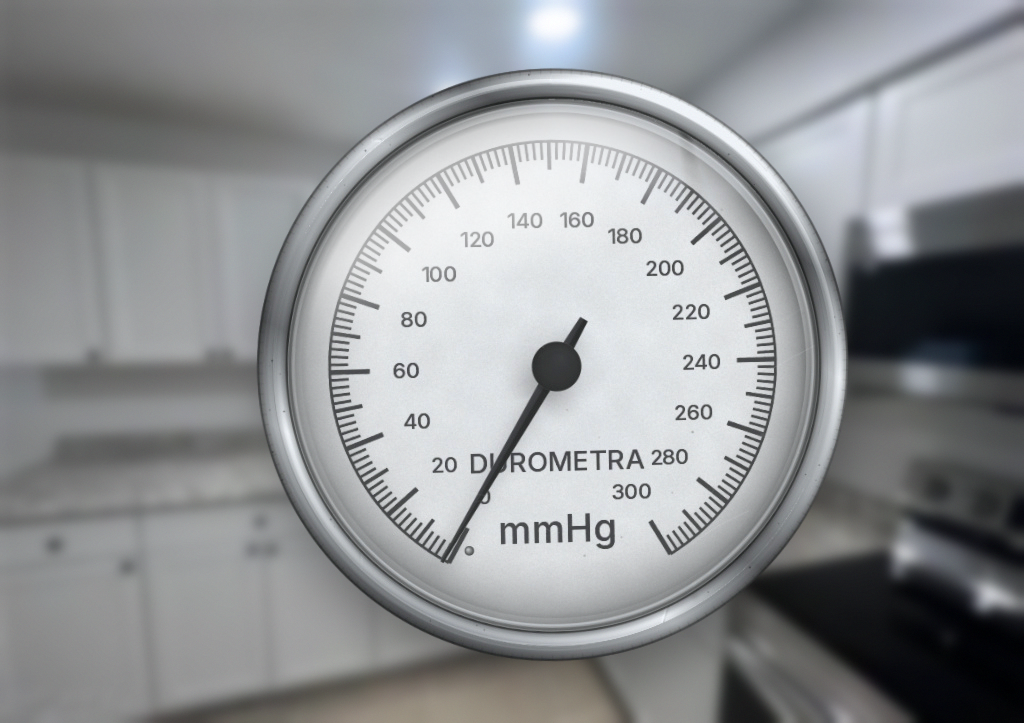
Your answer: 2 mmHg
